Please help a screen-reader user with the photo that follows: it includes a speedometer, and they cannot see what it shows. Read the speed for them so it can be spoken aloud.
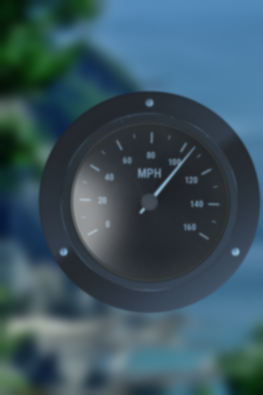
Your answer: 105 mph
